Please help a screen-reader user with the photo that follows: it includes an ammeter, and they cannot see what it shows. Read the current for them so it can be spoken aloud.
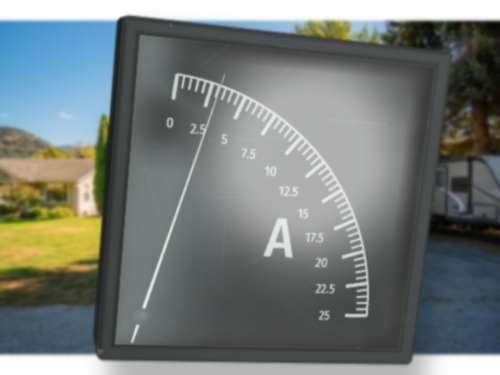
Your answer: 3 A
